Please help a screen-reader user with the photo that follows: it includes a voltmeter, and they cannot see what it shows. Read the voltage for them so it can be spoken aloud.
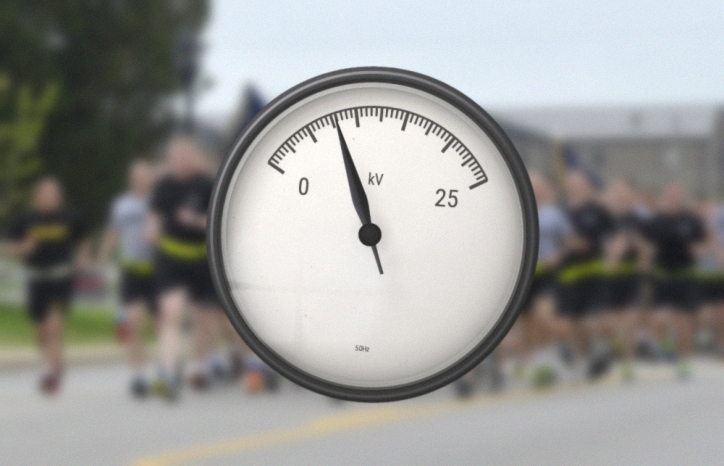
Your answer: 8 kV
